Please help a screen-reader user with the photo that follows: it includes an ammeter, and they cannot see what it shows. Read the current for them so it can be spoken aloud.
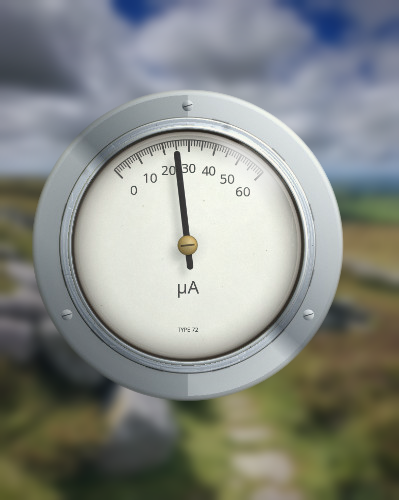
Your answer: 25 µA
